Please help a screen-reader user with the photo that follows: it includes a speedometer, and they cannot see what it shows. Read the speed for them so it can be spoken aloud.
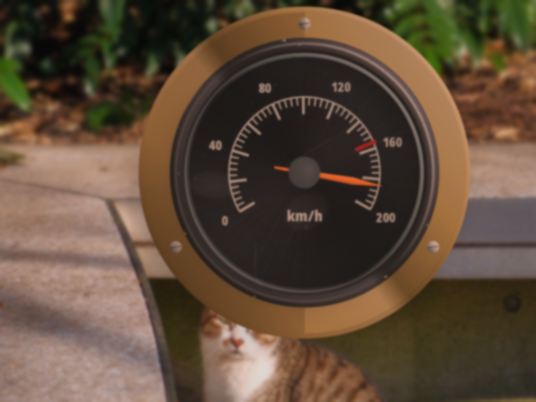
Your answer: 184 km/h
